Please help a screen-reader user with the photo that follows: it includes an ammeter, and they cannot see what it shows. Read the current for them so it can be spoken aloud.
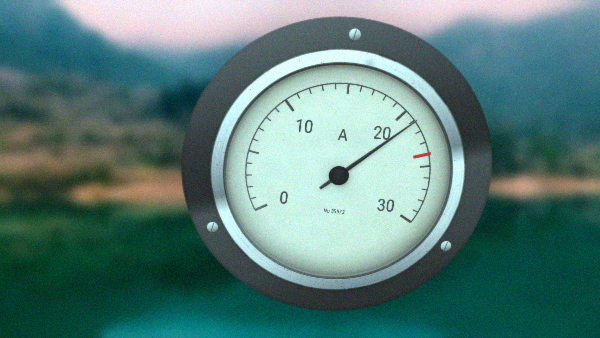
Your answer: 21 A
